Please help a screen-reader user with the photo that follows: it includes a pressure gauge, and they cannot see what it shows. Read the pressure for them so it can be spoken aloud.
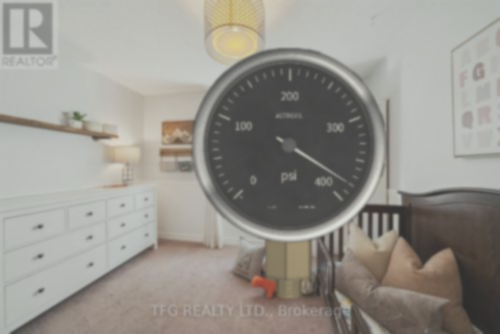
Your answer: 380 psi
